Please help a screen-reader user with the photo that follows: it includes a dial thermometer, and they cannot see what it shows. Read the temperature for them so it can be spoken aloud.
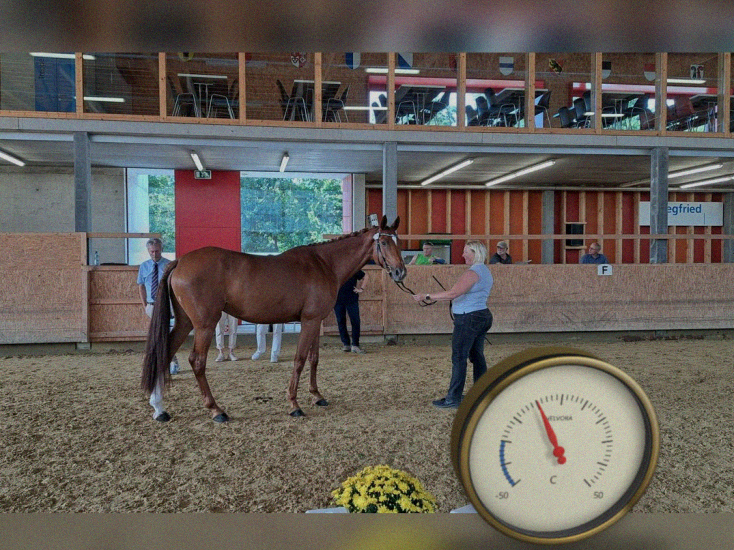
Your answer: -10 °C
